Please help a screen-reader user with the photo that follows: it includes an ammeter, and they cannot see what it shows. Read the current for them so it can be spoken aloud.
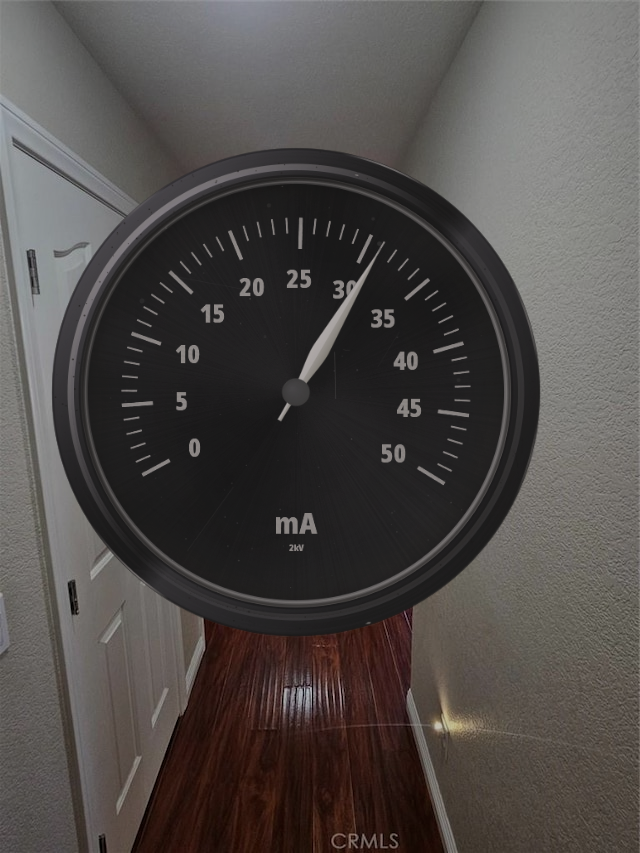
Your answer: 31 mA
